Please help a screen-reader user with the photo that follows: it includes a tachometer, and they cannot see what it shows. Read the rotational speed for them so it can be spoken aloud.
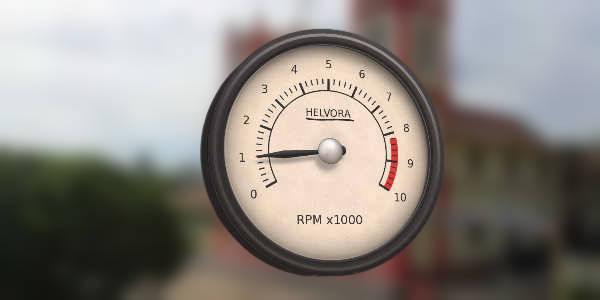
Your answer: 1000 rpm
